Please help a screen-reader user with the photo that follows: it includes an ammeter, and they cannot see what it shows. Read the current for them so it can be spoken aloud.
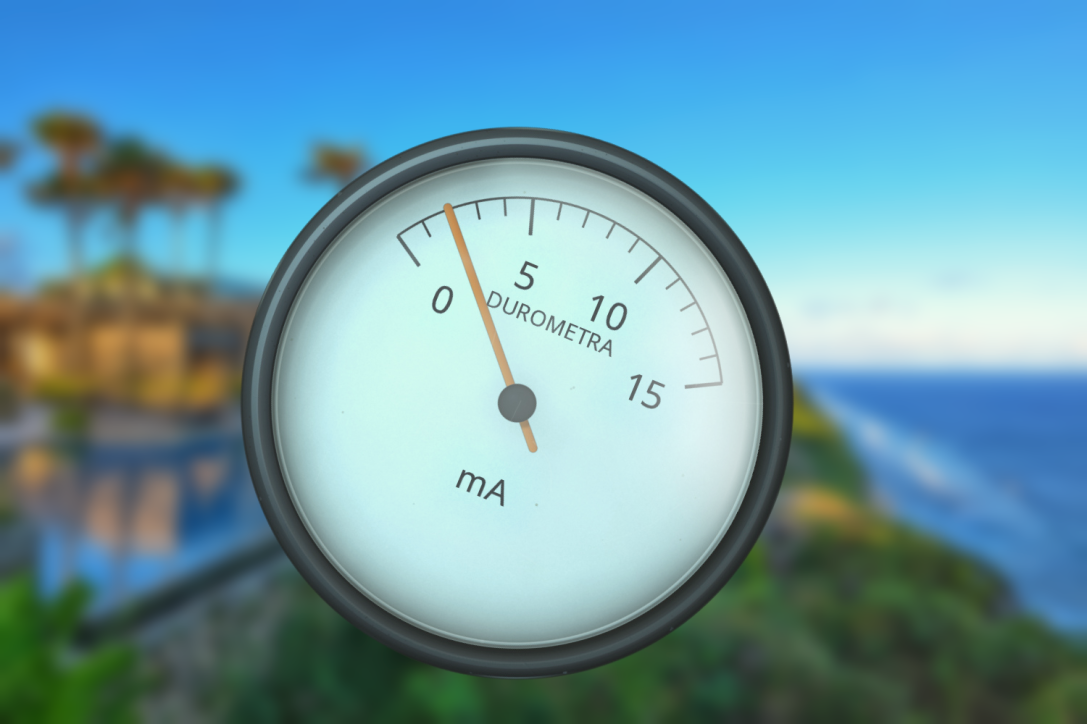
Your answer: 2 mA
